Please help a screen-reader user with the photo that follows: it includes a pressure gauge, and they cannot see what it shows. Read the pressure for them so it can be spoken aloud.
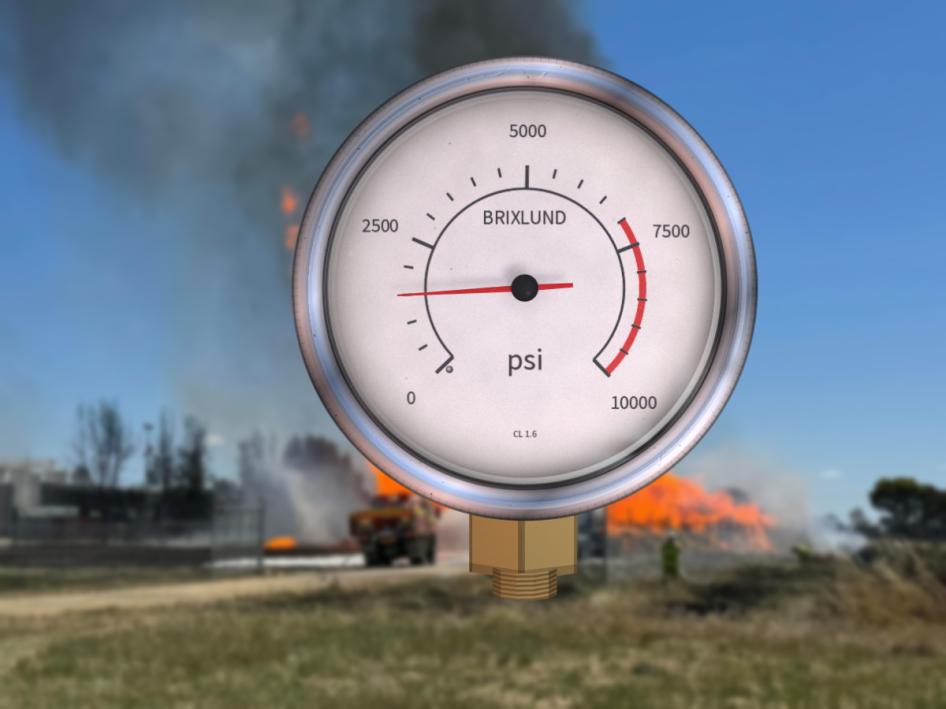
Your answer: 1500 psi
